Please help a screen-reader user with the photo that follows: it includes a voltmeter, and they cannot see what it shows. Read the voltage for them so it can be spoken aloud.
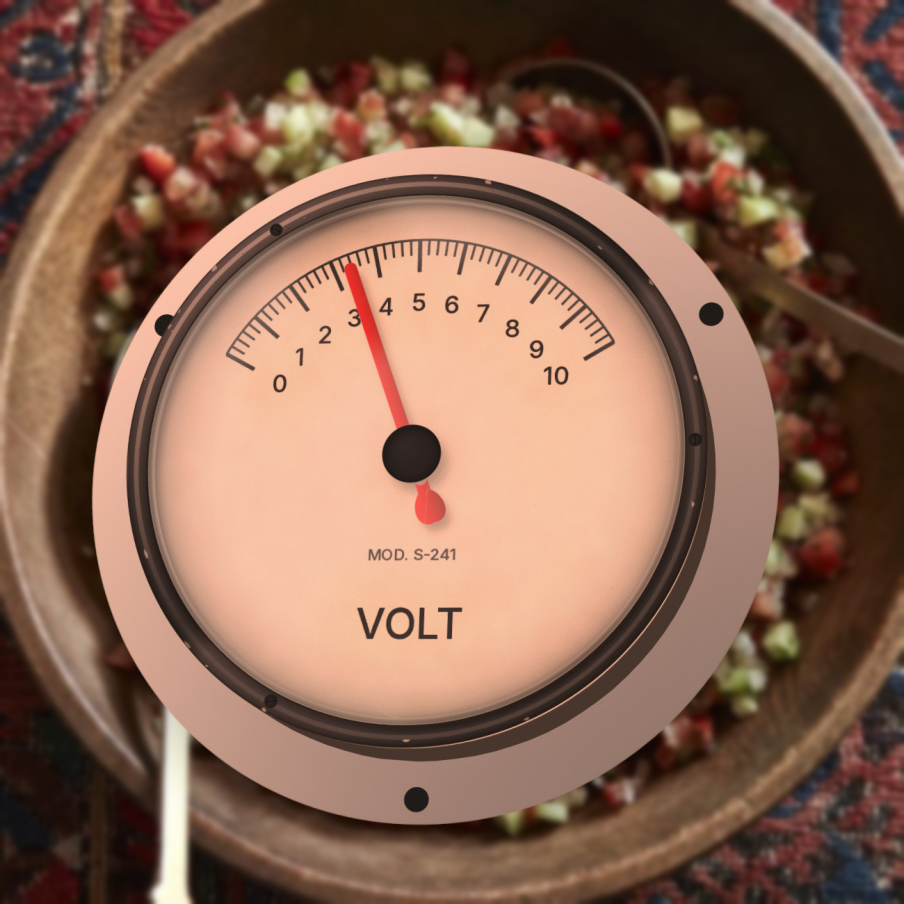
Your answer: 3.4 V
